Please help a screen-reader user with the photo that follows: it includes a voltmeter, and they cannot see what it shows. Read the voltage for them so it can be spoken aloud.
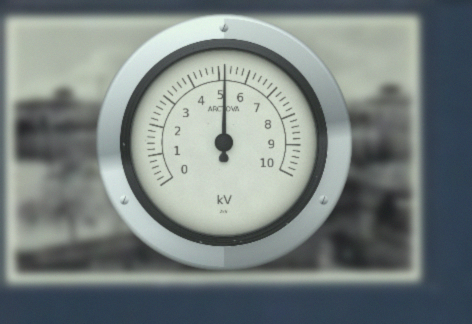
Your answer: 5.2 kV
